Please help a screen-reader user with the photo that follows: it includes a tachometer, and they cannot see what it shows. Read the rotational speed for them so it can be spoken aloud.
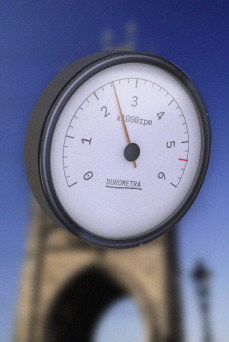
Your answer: 2400 rpm
